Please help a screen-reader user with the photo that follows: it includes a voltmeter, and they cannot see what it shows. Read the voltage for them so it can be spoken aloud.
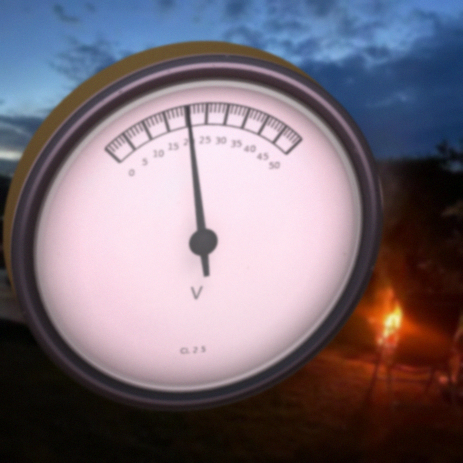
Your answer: 20 V
